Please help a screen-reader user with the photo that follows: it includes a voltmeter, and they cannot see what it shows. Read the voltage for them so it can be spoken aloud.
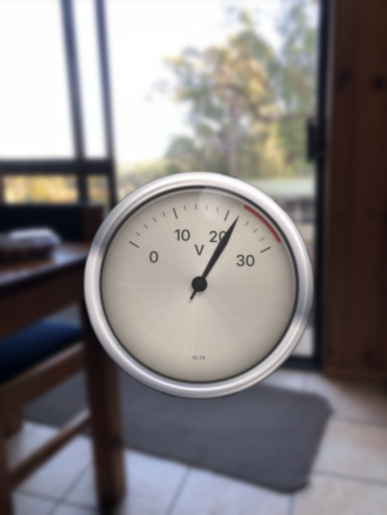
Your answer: 22 V
